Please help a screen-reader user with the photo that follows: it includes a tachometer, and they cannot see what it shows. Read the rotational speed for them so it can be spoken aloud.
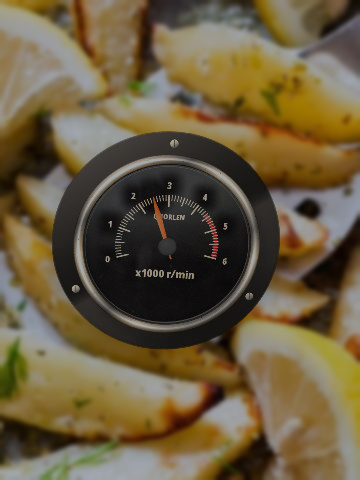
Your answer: 2500 rpm
